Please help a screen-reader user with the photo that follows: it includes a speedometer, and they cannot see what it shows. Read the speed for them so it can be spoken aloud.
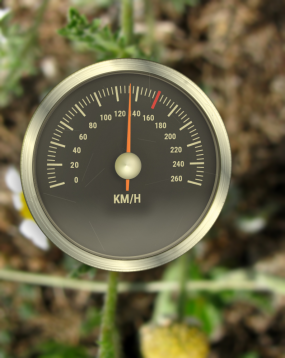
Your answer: 132 km/h
